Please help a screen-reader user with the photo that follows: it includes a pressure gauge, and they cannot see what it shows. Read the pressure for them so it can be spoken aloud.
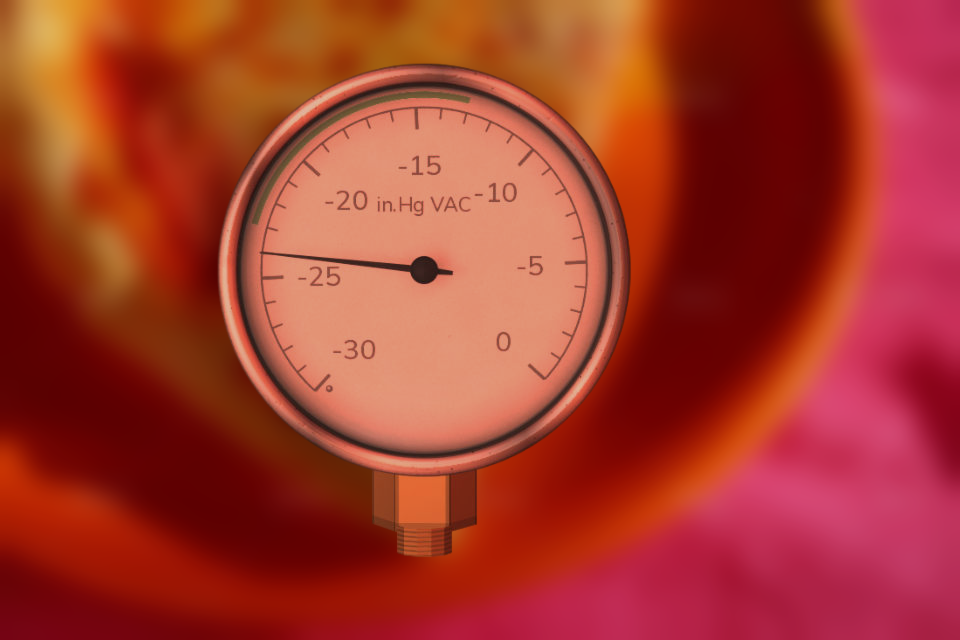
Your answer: -24 inHg
